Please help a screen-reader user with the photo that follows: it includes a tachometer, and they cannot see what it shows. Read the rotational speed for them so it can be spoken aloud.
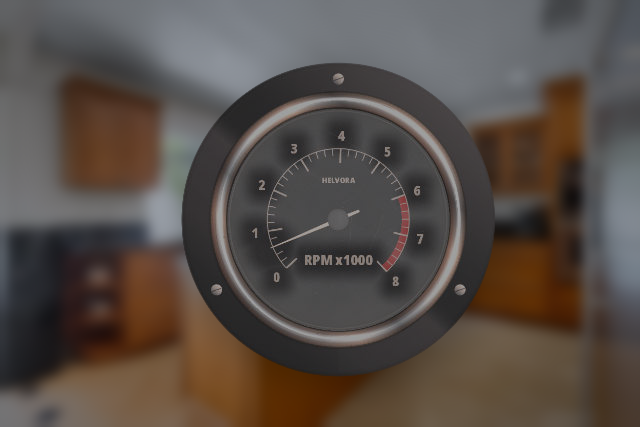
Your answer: 600 rpm
